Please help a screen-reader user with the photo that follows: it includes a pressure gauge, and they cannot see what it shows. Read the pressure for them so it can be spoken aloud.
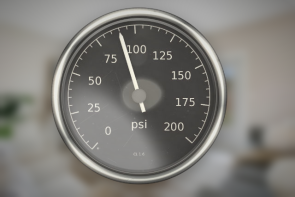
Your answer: 90 psi
